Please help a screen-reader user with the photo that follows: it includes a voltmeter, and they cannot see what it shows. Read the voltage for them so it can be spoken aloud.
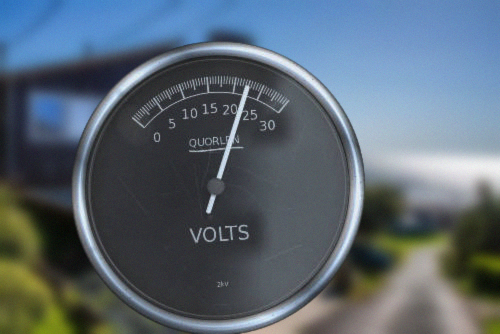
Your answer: 22.5 V
